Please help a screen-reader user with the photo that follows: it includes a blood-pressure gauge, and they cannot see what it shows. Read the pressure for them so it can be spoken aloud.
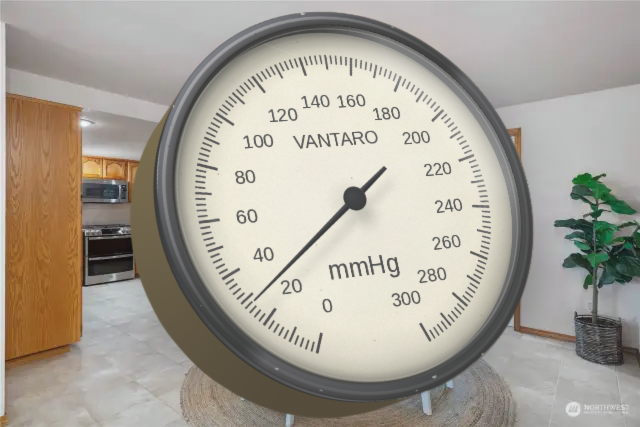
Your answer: 28 mmHg
